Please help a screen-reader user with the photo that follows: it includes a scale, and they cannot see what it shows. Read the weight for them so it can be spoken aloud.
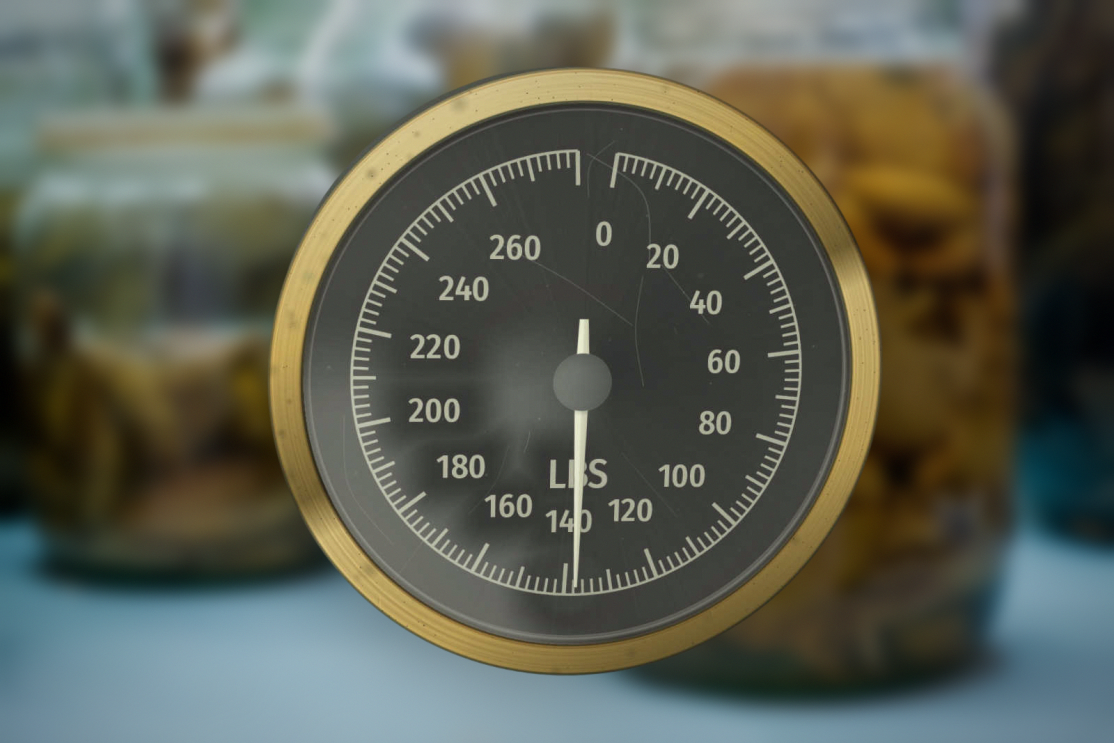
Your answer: 138 lb
